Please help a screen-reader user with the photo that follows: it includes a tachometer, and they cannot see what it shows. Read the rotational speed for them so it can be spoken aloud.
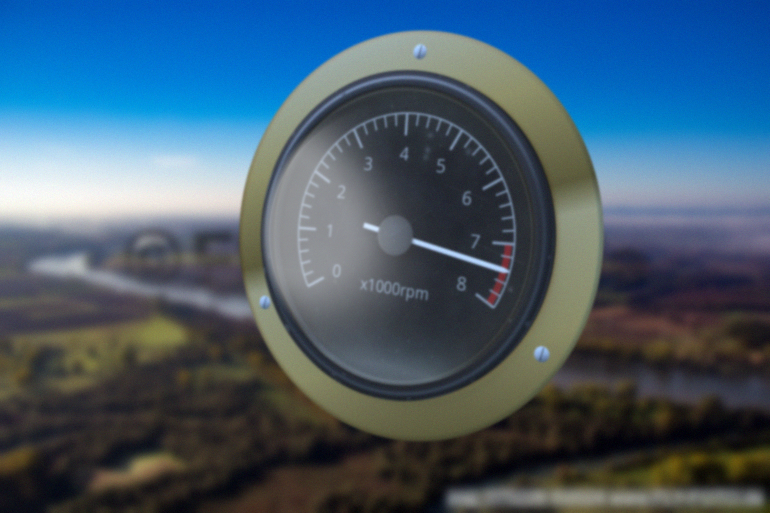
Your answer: 7400 rpm
